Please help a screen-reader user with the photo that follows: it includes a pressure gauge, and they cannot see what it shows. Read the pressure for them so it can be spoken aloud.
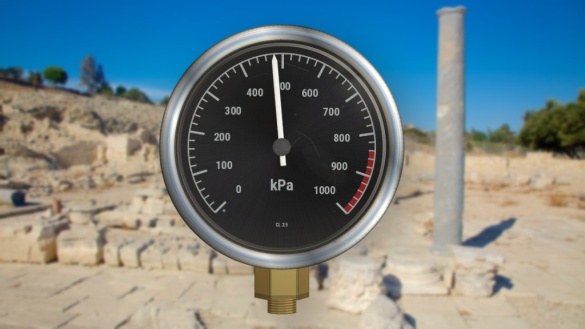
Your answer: 480 kPa
